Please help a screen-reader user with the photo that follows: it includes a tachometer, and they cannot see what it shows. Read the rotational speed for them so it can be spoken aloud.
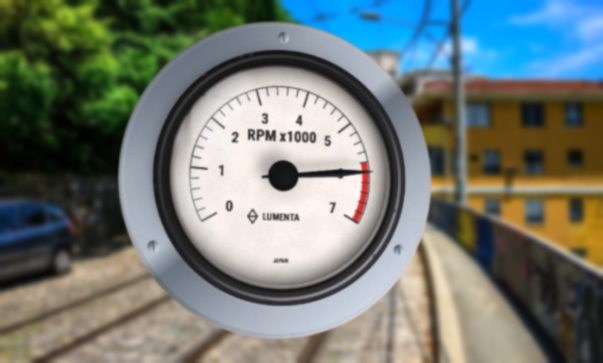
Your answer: 6000 rpm
